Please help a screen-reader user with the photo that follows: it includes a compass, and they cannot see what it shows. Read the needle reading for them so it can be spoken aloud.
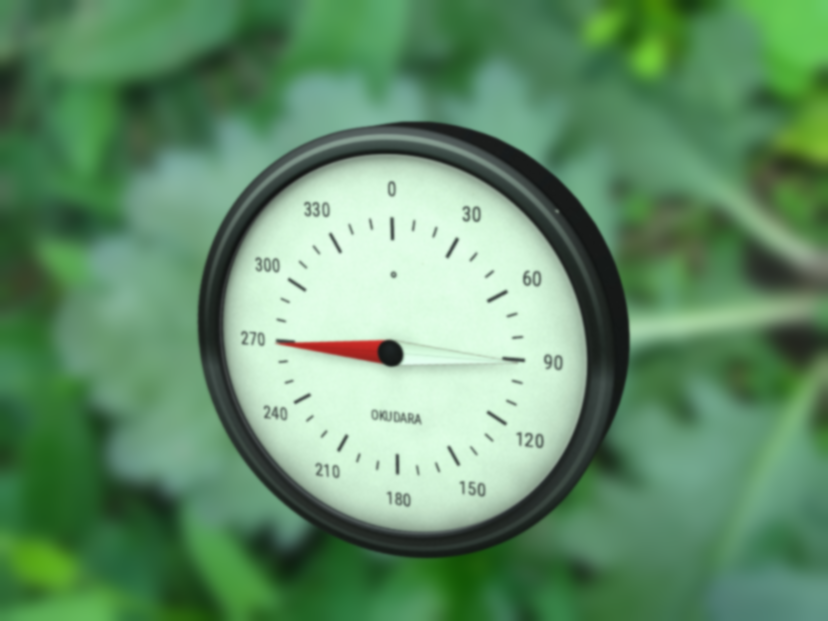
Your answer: 270 °
